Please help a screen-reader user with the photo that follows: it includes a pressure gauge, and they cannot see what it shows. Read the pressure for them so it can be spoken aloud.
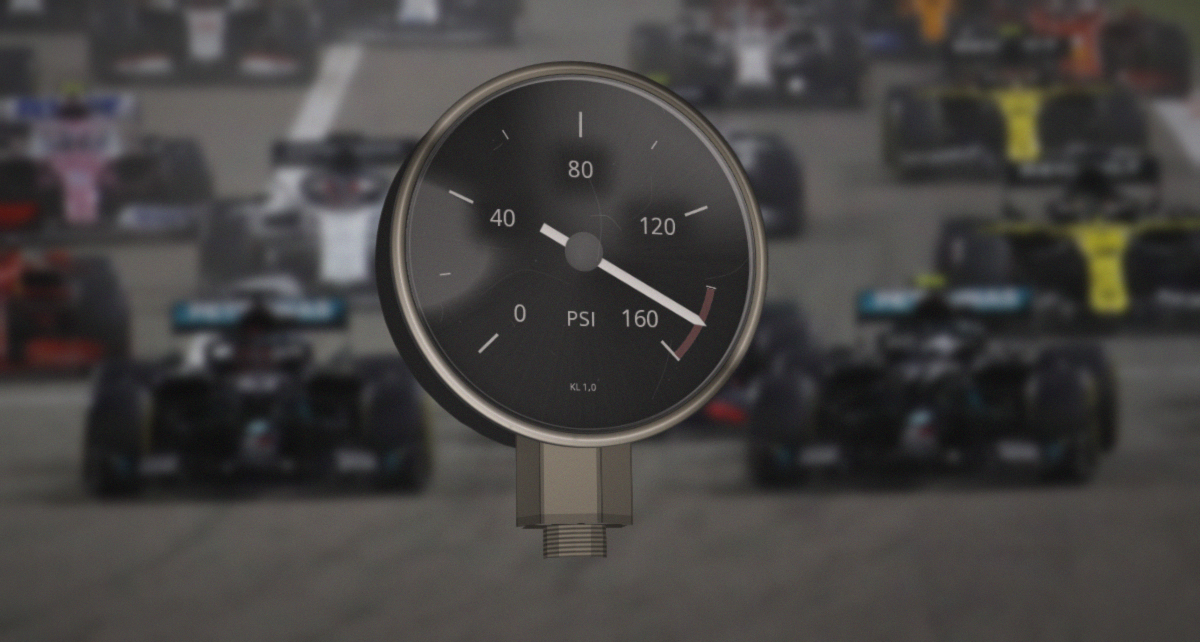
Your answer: 150 psi
